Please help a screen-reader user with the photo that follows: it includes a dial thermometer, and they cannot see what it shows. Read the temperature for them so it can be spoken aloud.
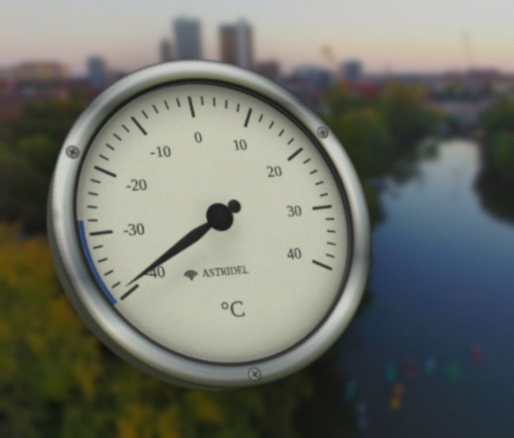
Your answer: -39 °C
